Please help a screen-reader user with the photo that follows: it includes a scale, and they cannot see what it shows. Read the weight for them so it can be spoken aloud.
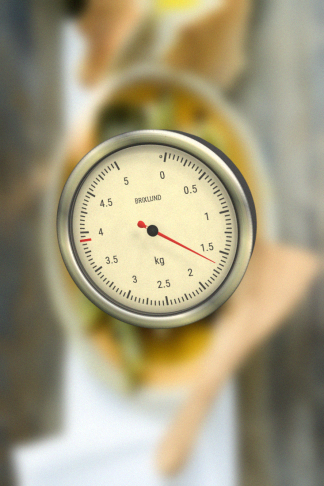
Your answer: 1.65 kg
